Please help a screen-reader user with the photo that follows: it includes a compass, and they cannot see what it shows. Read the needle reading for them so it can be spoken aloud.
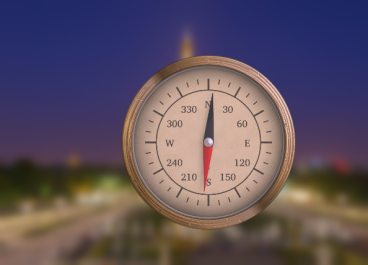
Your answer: 185 °
